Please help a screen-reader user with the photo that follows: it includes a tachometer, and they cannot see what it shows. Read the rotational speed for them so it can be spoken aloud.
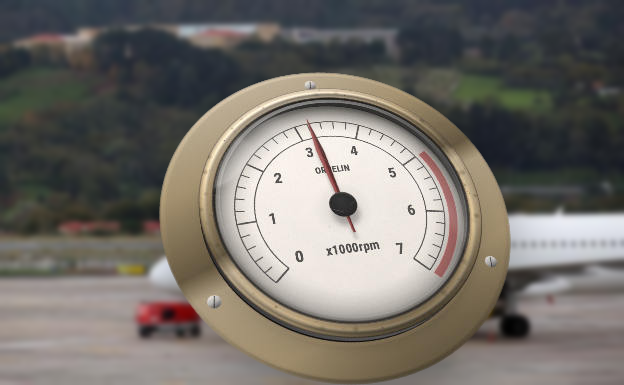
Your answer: 3200 rpm
